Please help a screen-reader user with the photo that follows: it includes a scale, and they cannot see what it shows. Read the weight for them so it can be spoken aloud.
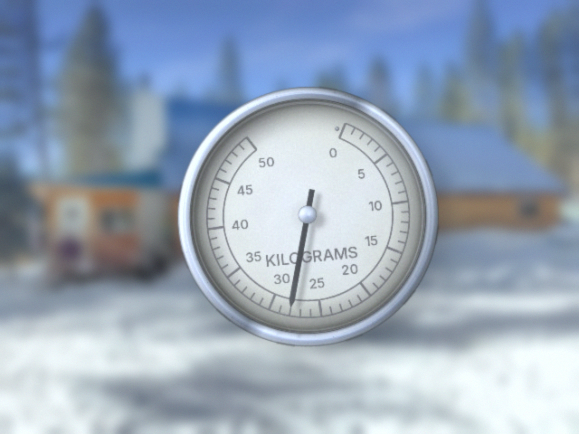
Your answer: 28 kg
